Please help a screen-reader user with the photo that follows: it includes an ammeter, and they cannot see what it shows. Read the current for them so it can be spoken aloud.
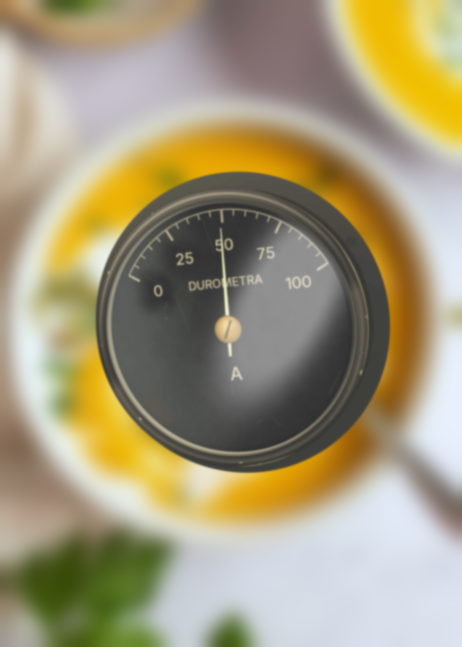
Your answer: 50 A
